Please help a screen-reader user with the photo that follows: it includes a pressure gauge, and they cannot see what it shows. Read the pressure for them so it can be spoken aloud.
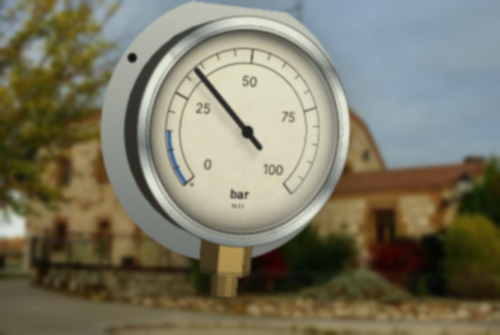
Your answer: 32.5 bar
